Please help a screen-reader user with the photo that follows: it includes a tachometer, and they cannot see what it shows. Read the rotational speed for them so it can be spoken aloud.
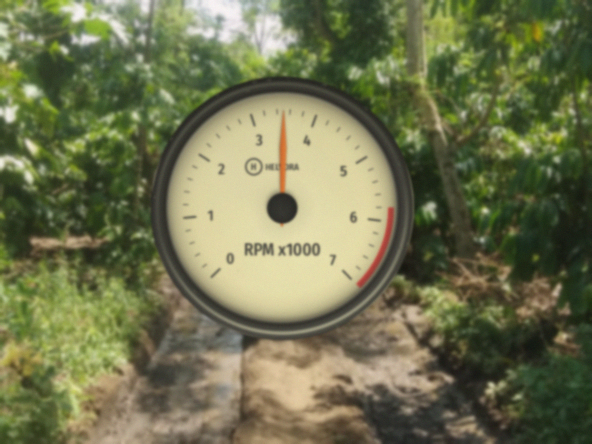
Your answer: 3500 rpm
